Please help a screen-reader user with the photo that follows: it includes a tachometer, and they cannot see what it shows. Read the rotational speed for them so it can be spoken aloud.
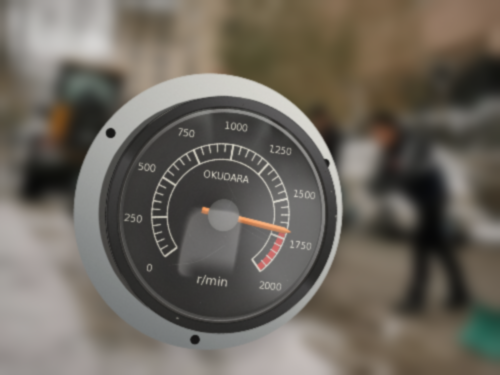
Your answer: 1700 rpm
